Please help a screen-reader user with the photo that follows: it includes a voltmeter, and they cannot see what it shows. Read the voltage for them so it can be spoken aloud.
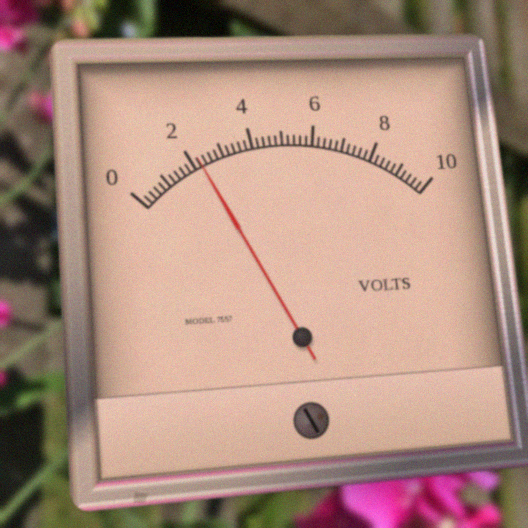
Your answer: 2.2 V
